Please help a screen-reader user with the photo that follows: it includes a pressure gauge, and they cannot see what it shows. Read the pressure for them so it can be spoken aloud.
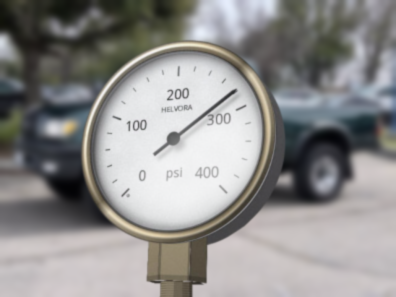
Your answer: 280 psi
